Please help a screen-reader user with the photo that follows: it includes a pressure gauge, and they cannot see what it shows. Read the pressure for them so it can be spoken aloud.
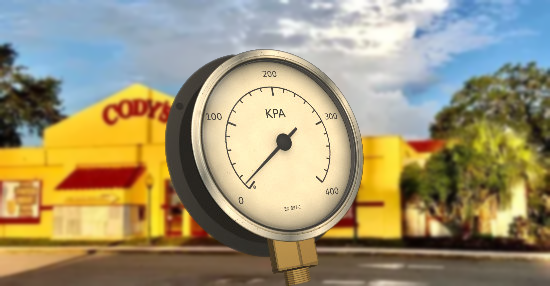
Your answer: 10 kPa
